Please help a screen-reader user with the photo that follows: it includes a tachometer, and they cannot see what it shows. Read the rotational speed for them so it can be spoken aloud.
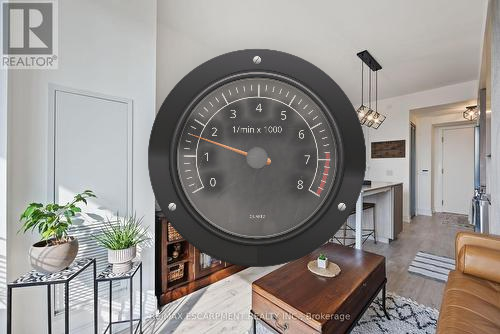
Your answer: 1600 rpm
